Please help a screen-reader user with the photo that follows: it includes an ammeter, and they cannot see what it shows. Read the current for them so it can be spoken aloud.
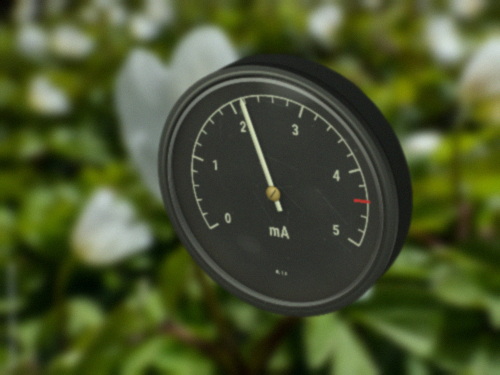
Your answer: 2.2 mA
